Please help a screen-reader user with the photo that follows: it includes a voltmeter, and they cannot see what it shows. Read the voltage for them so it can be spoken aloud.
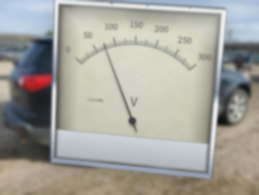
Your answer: 75 V
